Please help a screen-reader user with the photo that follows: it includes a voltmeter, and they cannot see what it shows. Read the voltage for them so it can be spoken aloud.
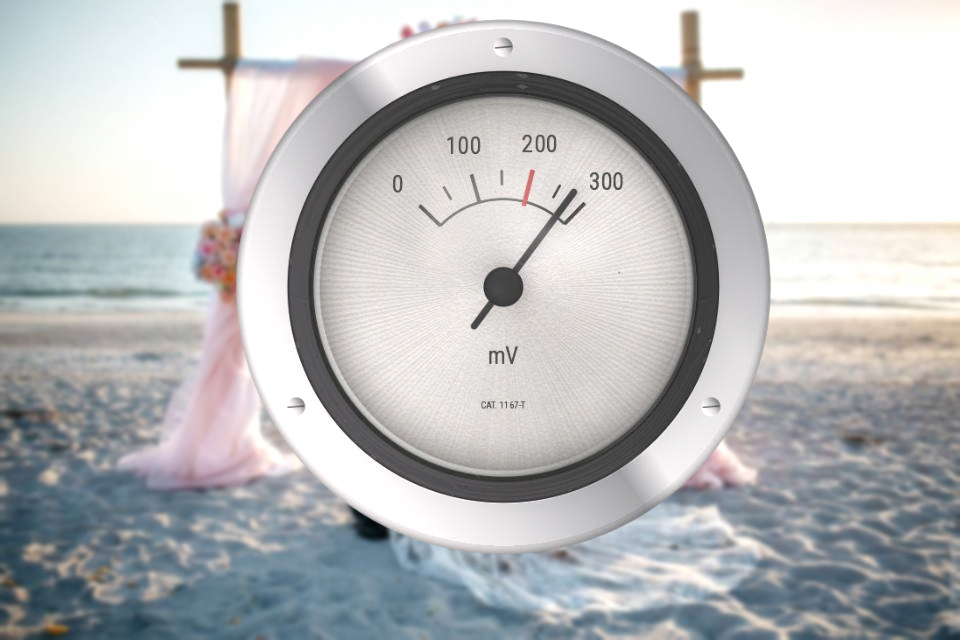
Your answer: 275 mV
